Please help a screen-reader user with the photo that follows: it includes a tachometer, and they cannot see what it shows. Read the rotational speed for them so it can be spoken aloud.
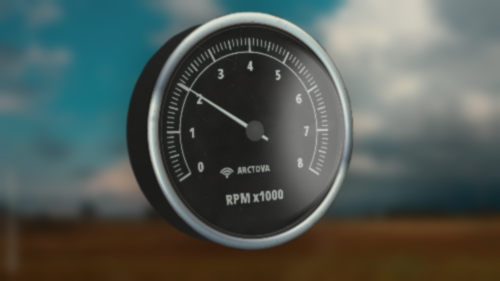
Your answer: 2000 rpm
